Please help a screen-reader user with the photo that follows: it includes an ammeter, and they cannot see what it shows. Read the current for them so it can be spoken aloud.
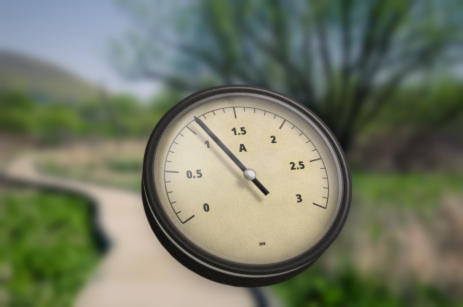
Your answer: 1.1 A
